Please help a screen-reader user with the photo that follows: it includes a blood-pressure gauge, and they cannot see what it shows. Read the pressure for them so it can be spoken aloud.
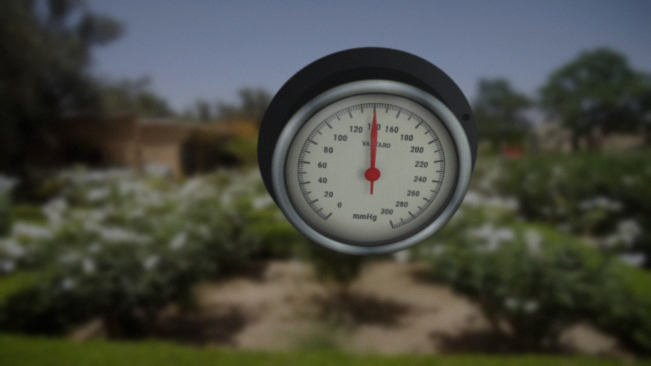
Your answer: 140 mmHg
